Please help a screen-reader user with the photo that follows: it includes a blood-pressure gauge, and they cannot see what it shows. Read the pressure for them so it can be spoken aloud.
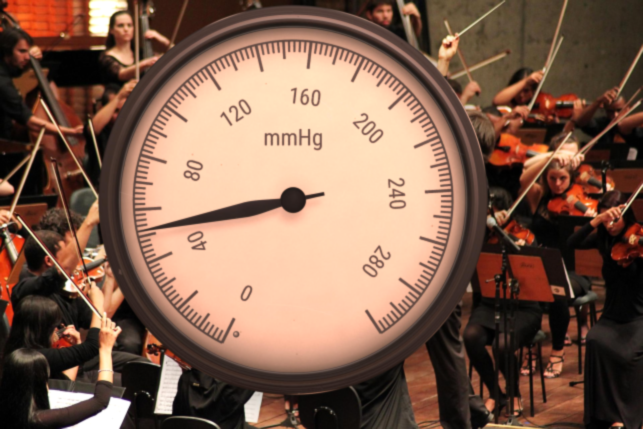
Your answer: 52 mmHg
